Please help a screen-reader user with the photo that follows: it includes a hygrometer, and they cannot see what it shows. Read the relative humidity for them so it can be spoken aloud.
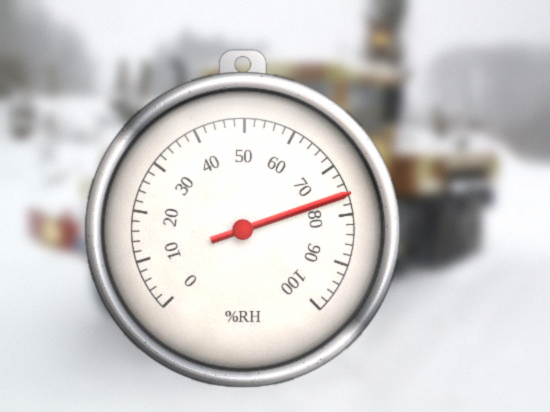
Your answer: 76 %
